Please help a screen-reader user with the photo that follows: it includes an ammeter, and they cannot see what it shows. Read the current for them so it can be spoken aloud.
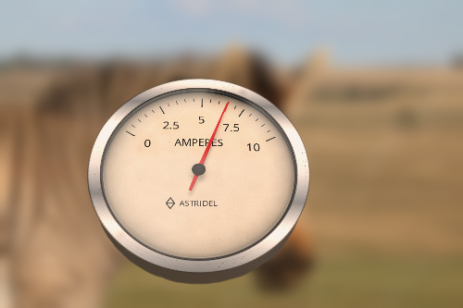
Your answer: 6.5 A
